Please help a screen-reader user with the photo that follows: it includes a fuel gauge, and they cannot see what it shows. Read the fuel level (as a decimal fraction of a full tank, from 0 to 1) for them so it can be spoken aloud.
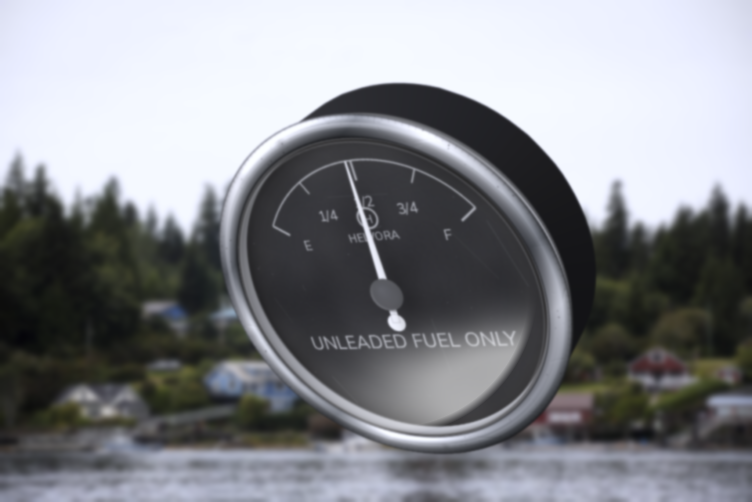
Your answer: 0.5
